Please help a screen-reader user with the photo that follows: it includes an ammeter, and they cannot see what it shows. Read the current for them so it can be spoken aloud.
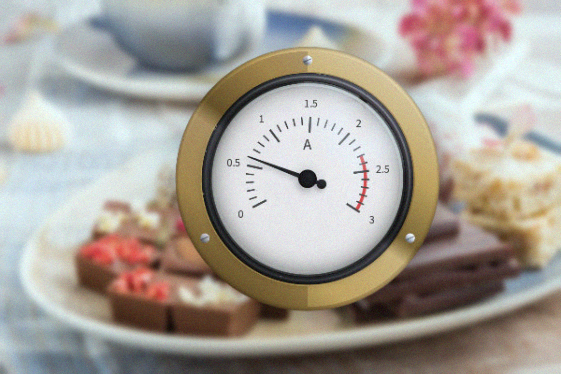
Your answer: 0.6 A
